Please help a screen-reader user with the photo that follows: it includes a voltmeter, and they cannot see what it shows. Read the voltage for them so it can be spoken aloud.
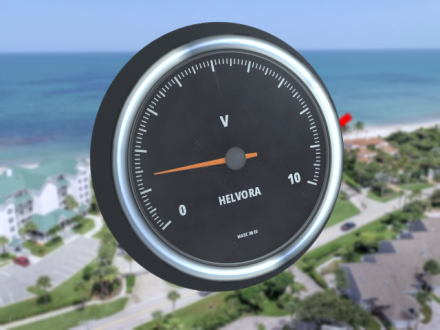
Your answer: 1.4 V
